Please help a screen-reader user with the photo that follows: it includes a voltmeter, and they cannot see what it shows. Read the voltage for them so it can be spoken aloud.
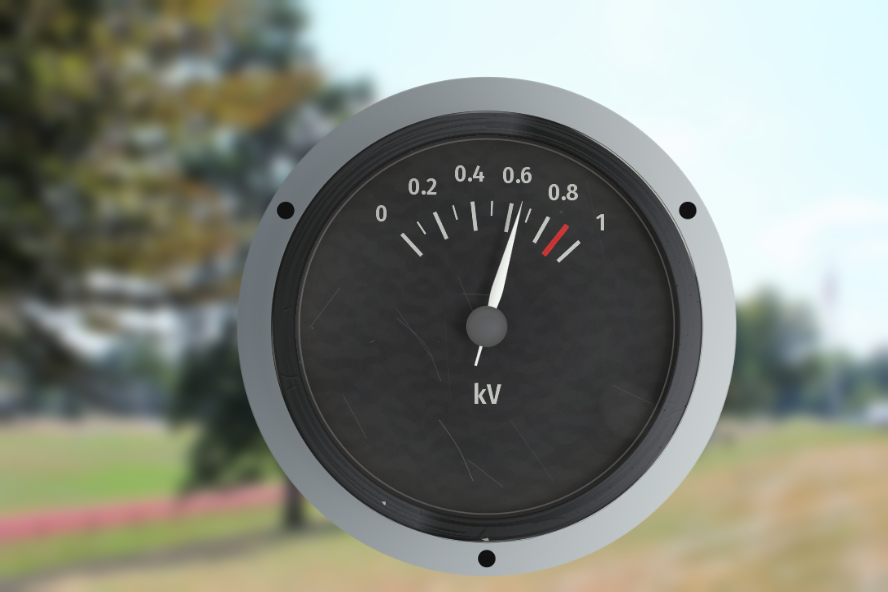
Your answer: 0.65 kV
